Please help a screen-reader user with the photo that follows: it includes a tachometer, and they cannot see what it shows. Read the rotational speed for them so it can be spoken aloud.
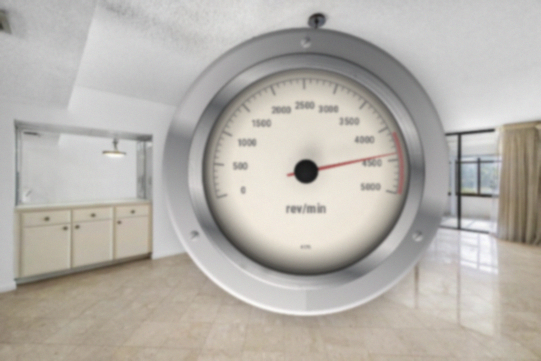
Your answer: 4400 rpm
